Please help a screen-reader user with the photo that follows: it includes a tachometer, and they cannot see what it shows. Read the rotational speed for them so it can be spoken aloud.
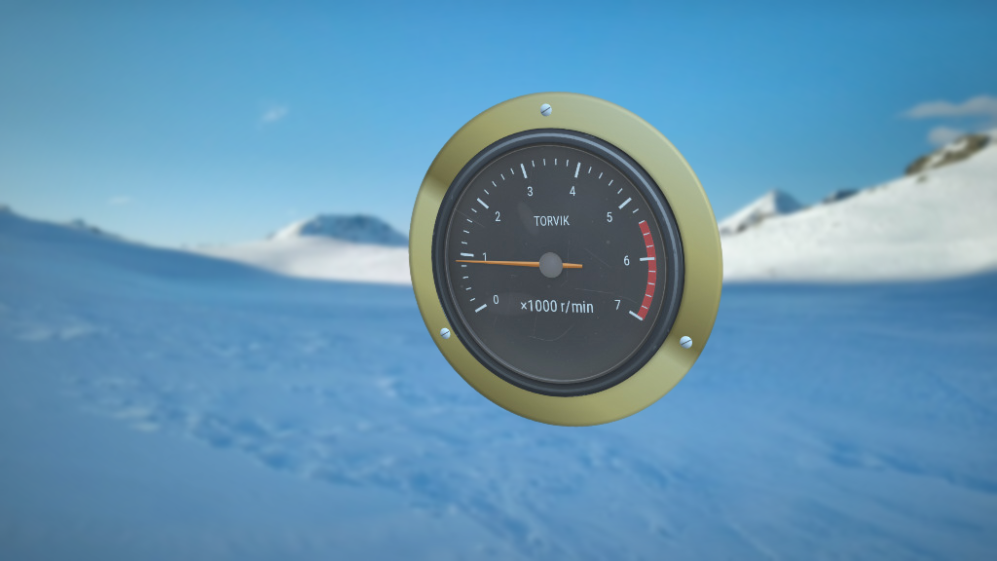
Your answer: 900 rpm
